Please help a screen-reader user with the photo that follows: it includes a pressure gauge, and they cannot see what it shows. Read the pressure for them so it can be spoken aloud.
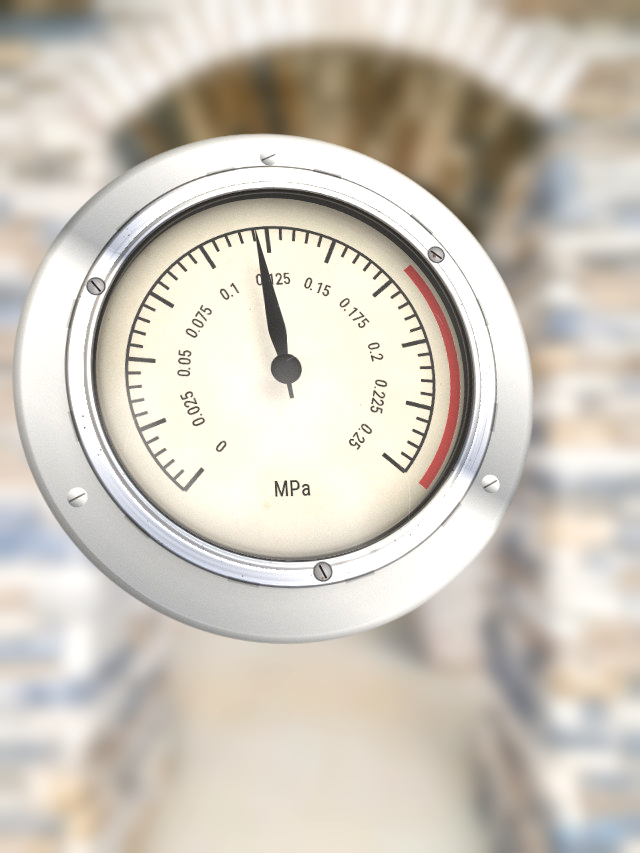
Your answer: 0.12 MPa
